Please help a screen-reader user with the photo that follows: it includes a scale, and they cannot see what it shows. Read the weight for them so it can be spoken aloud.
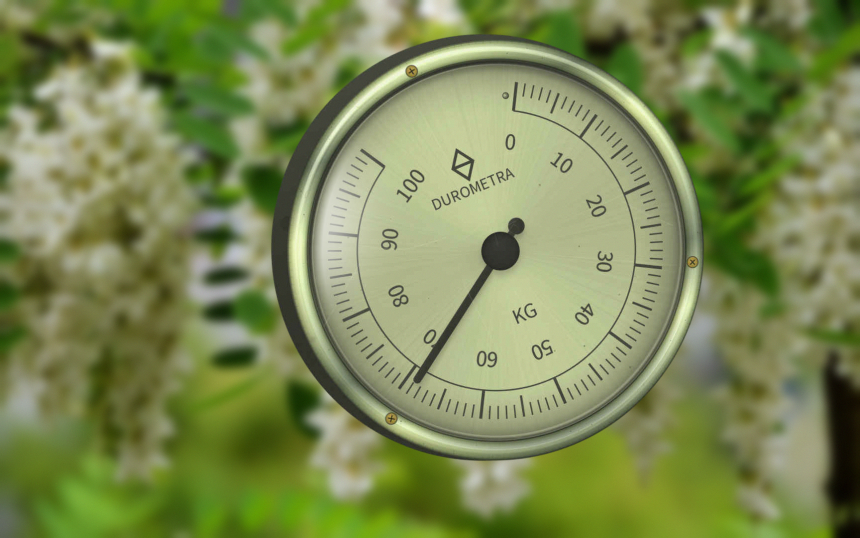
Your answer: 69 kg
